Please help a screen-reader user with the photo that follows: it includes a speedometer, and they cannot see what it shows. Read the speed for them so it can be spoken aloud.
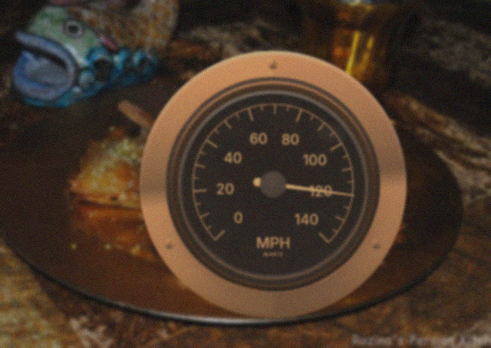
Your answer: 120 mph
